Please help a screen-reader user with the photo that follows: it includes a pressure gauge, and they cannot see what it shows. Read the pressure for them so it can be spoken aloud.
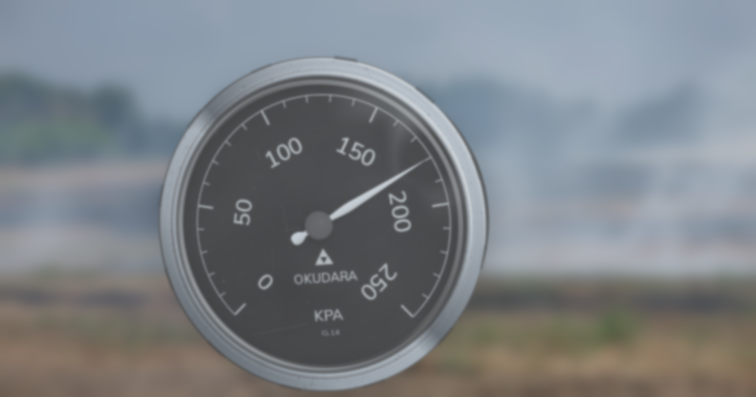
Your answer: 180 kPa
